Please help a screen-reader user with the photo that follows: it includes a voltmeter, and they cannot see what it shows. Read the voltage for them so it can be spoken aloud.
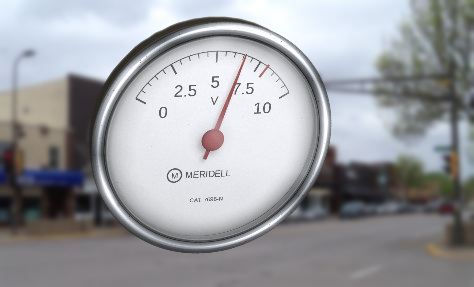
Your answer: 6.5 V
